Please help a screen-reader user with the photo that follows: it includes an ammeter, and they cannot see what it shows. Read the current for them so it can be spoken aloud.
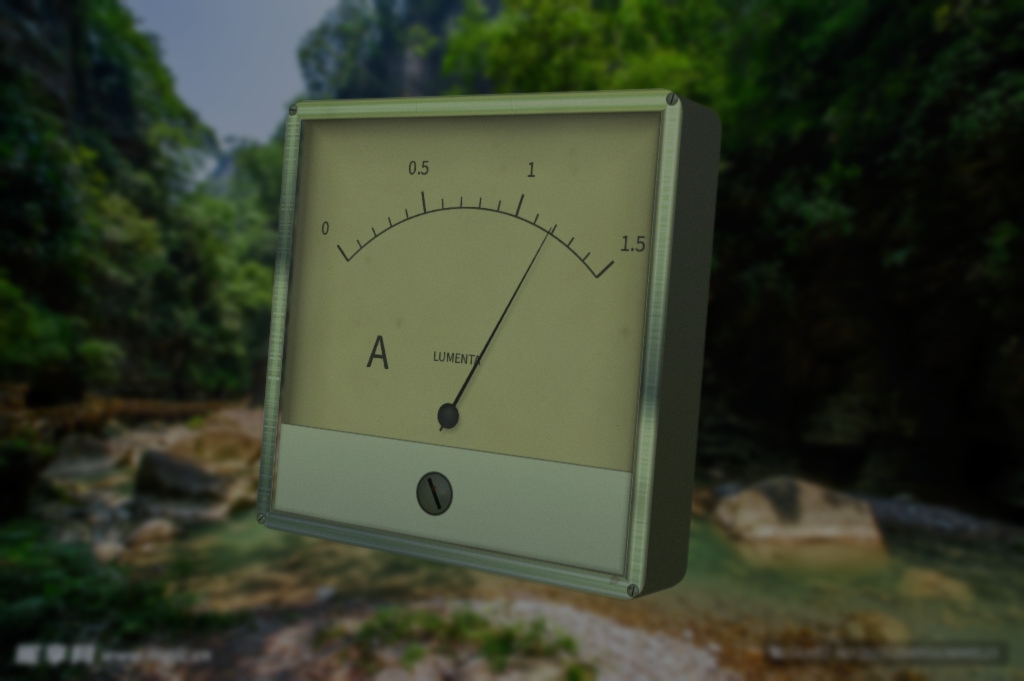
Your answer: 1.2 A
